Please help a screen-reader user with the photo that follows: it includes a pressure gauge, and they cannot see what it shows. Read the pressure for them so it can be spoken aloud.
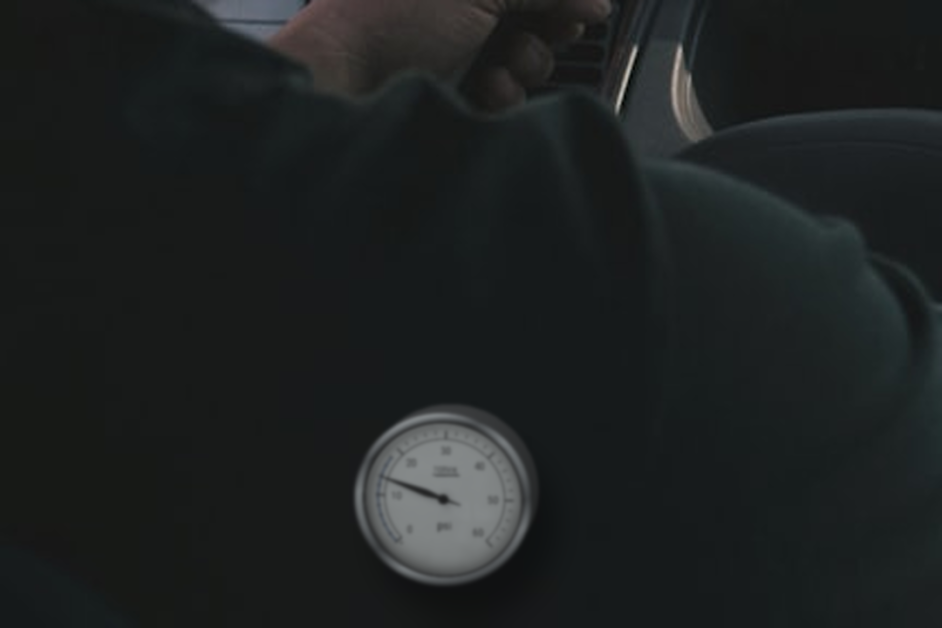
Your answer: 14 psi
